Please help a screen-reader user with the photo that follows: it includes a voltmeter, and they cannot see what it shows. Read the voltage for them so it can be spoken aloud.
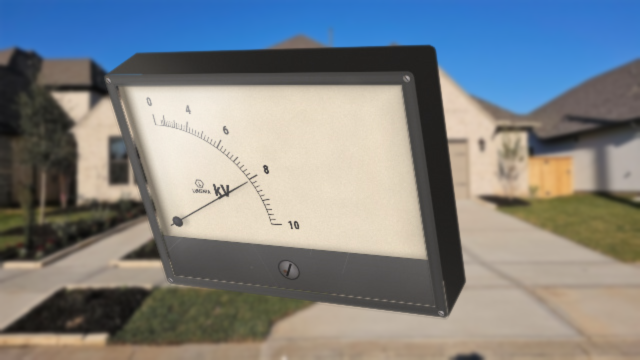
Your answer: 8 kV
